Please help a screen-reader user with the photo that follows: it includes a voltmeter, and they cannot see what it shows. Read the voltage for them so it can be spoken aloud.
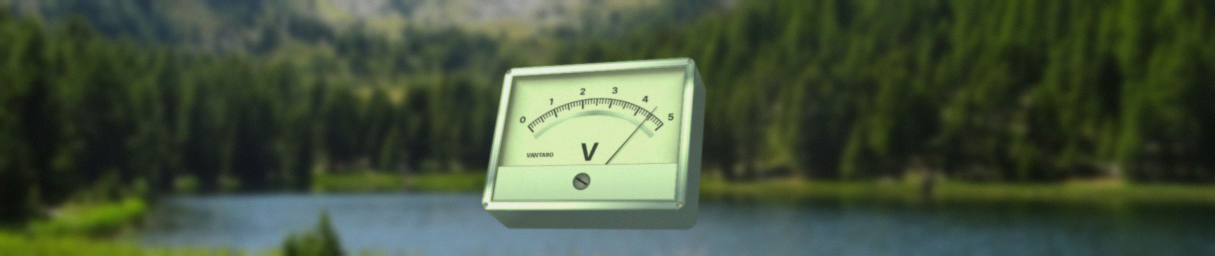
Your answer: 4.5 V
